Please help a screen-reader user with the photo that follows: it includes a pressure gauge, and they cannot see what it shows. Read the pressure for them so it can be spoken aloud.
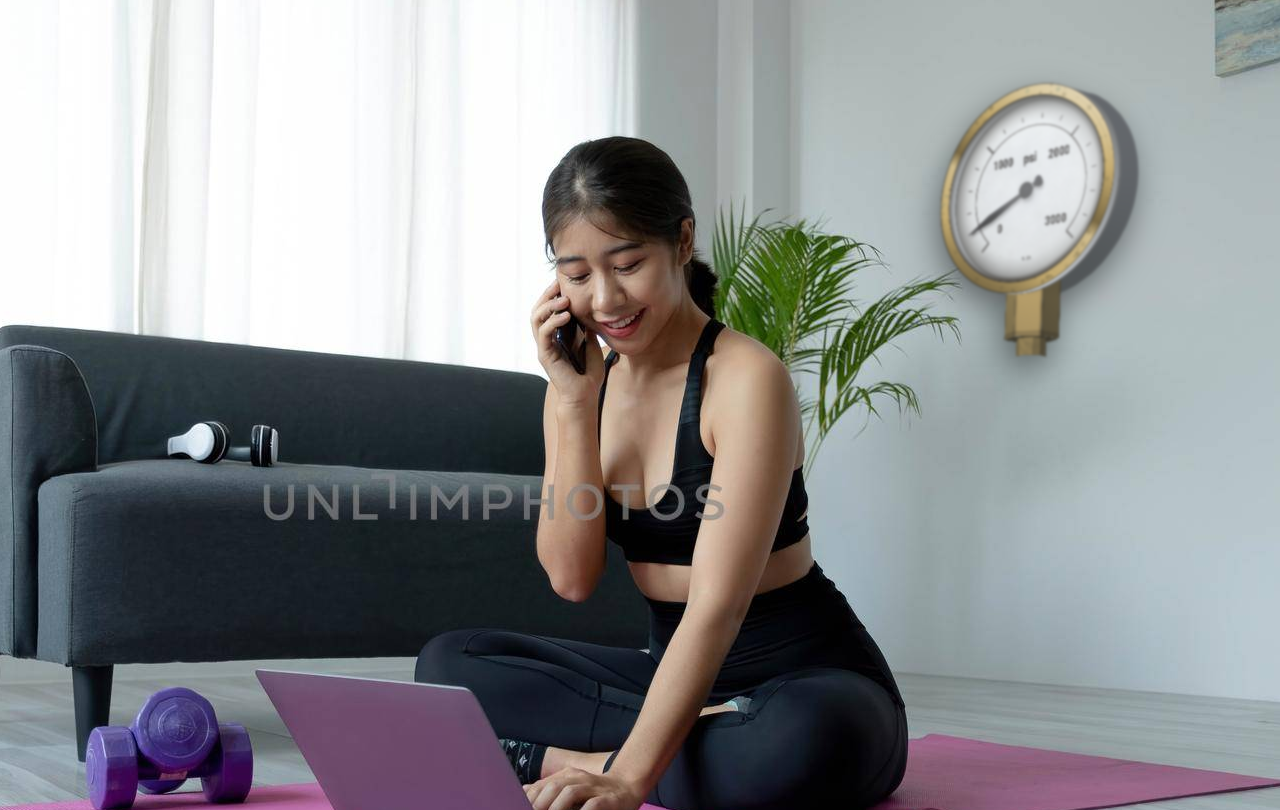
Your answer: 200 psi
